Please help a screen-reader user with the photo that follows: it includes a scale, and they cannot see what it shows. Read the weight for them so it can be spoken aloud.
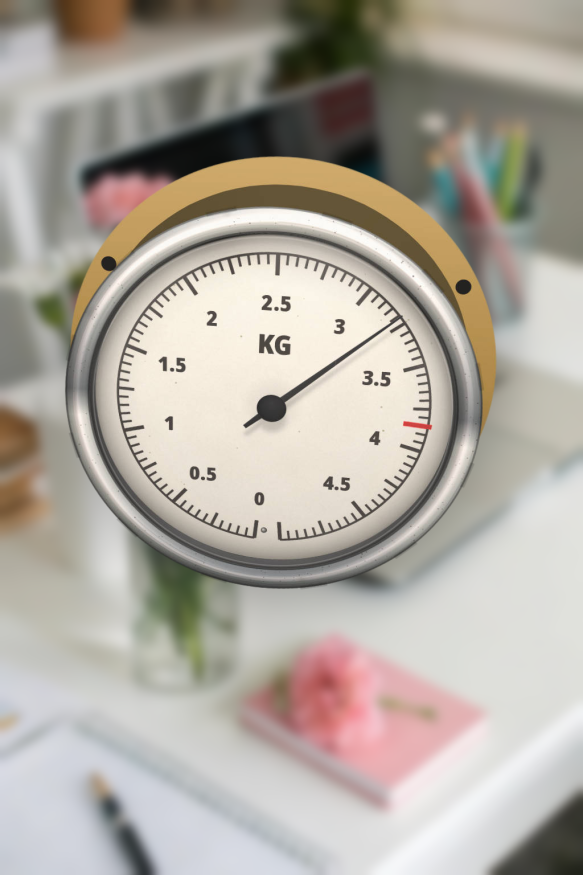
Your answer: 3.2 kg
